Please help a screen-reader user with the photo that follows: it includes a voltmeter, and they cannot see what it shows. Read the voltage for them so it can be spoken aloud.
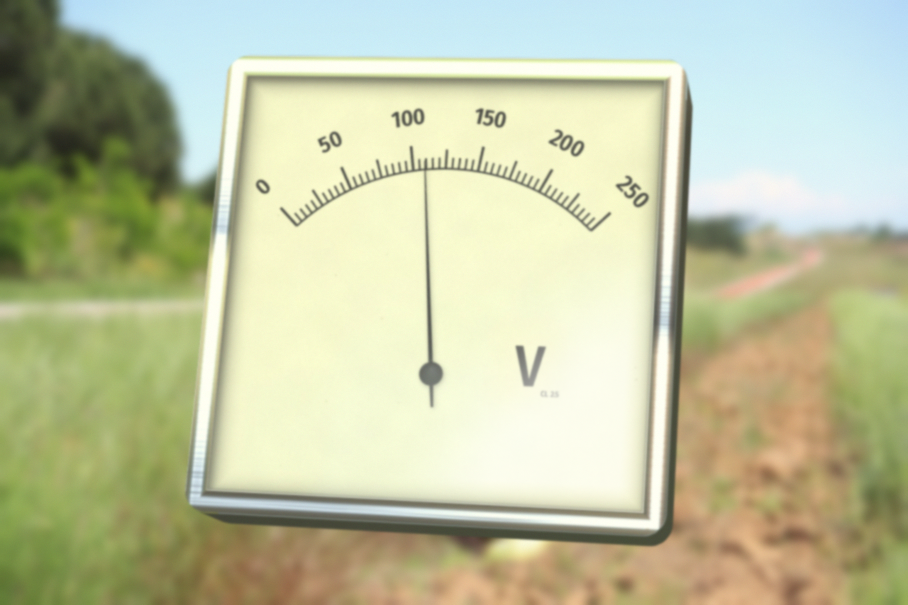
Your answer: 110 V
